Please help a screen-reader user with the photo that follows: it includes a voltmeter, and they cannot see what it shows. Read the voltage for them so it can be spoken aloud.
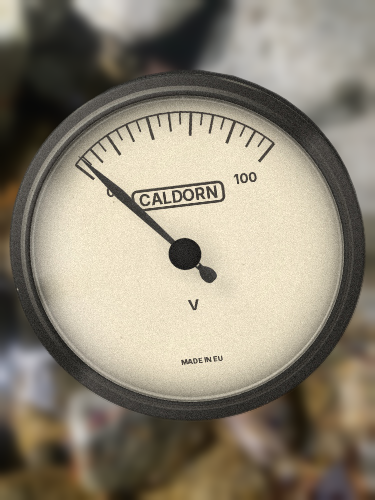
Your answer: 5 V
